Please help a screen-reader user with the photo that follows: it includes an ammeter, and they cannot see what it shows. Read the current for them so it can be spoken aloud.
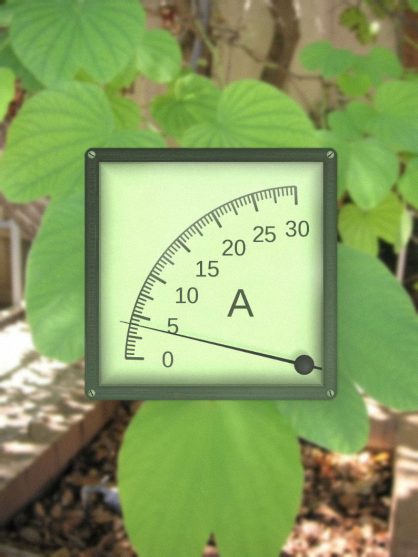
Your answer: 4 A
